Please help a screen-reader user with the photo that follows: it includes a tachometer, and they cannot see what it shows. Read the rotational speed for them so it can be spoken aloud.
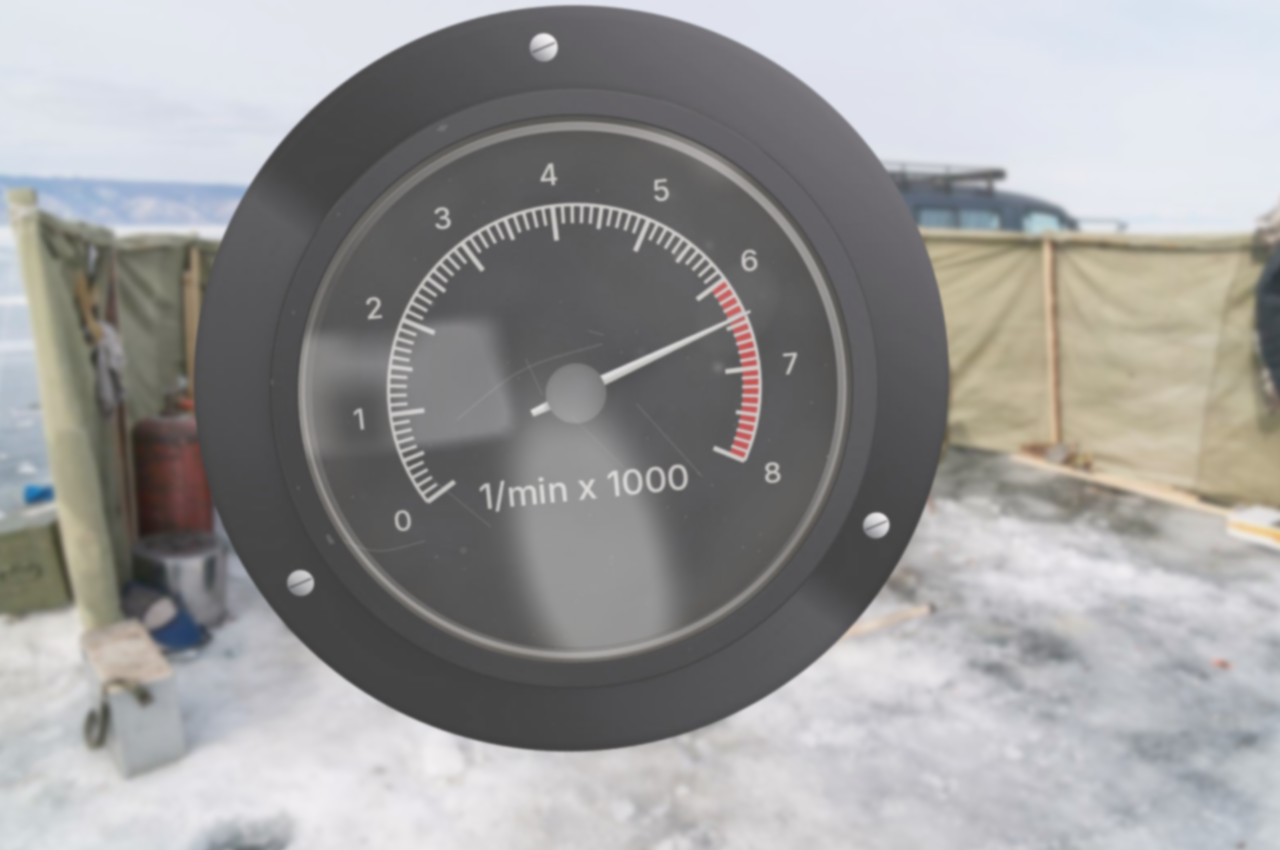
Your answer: 6400 rpm
